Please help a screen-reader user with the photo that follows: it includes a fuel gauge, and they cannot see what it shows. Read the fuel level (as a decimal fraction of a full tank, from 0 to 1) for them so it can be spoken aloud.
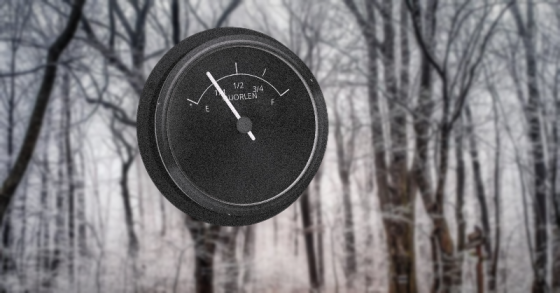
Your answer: 0.25
